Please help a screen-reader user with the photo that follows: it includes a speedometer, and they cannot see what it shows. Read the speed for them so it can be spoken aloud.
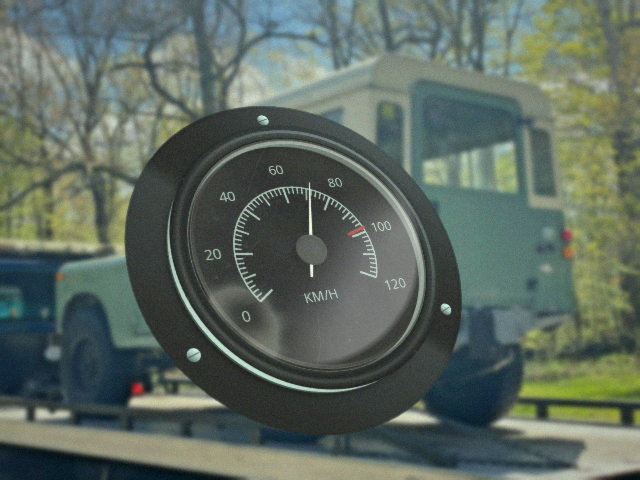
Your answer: 70 km/h
